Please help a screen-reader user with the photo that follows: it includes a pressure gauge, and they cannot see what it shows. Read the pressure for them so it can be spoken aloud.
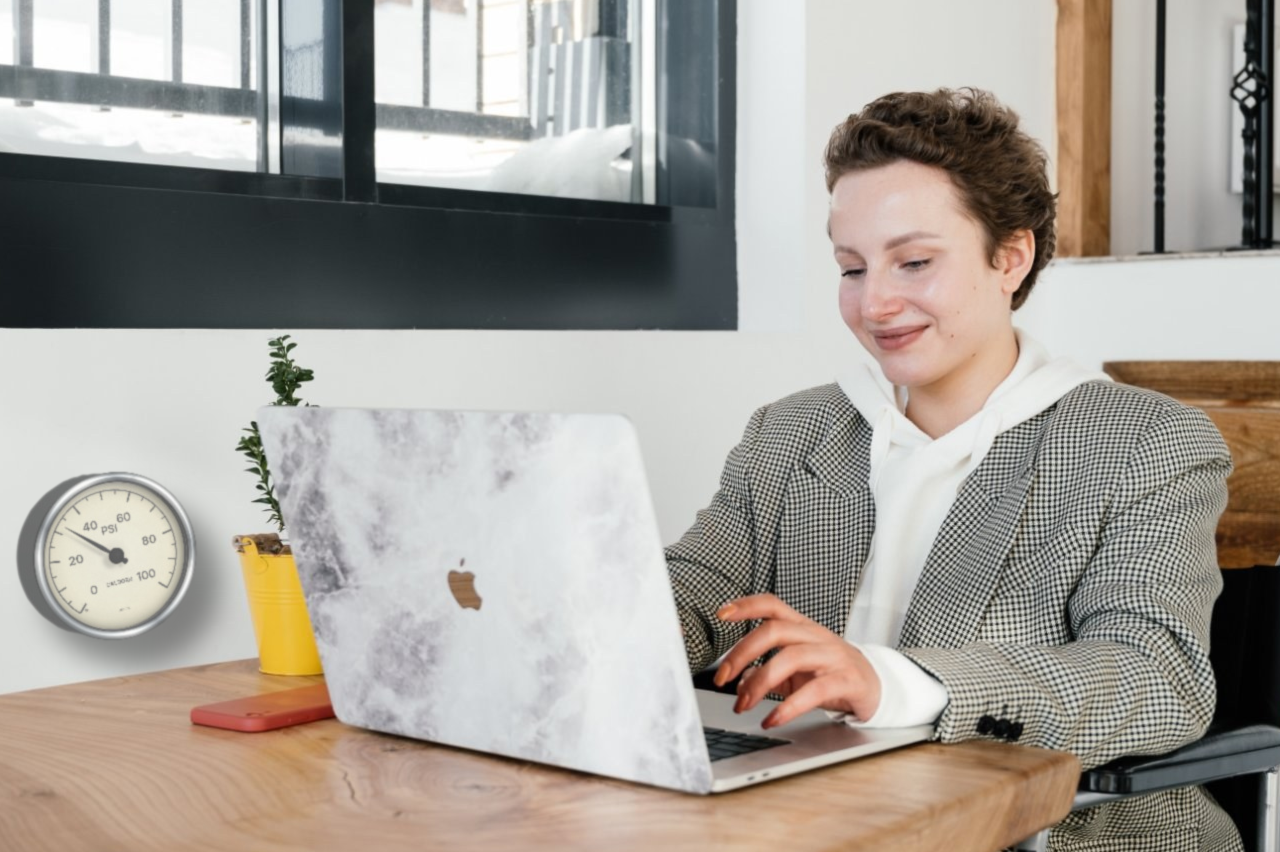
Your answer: 32.5 psi
